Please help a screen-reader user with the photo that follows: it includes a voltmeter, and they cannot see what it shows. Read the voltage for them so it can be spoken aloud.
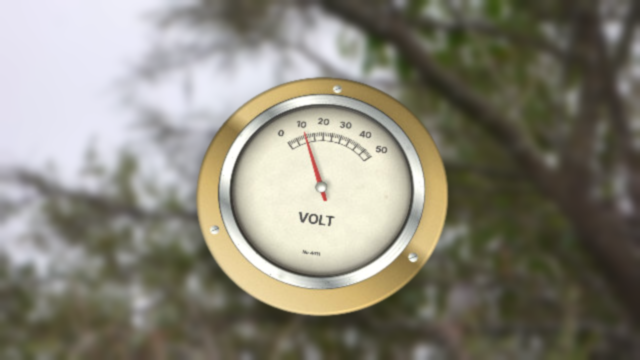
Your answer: 10 V
